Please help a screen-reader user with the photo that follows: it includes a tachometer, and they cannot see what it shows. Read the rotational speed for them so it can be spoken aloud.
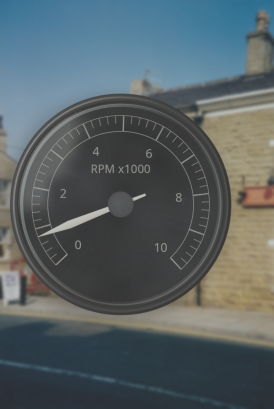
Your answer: 800 rpm
